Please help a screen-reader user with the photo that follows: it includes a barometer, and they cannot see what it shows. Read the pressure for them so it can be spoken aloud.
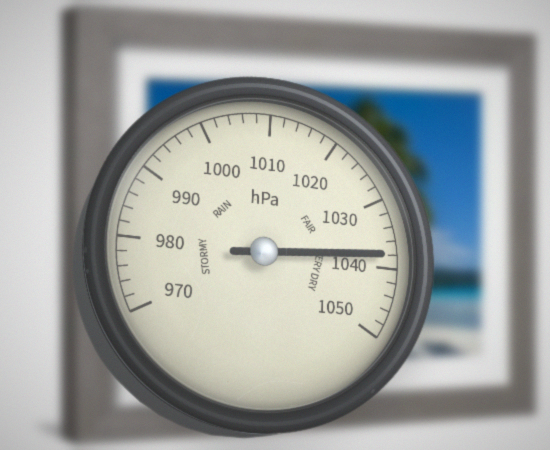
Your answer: 1038 hPa
